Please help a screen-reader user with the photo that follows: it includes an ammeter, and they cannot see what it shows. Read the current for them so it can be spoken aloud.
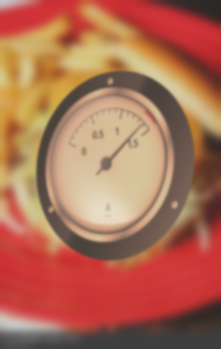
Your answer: 1.4 A
